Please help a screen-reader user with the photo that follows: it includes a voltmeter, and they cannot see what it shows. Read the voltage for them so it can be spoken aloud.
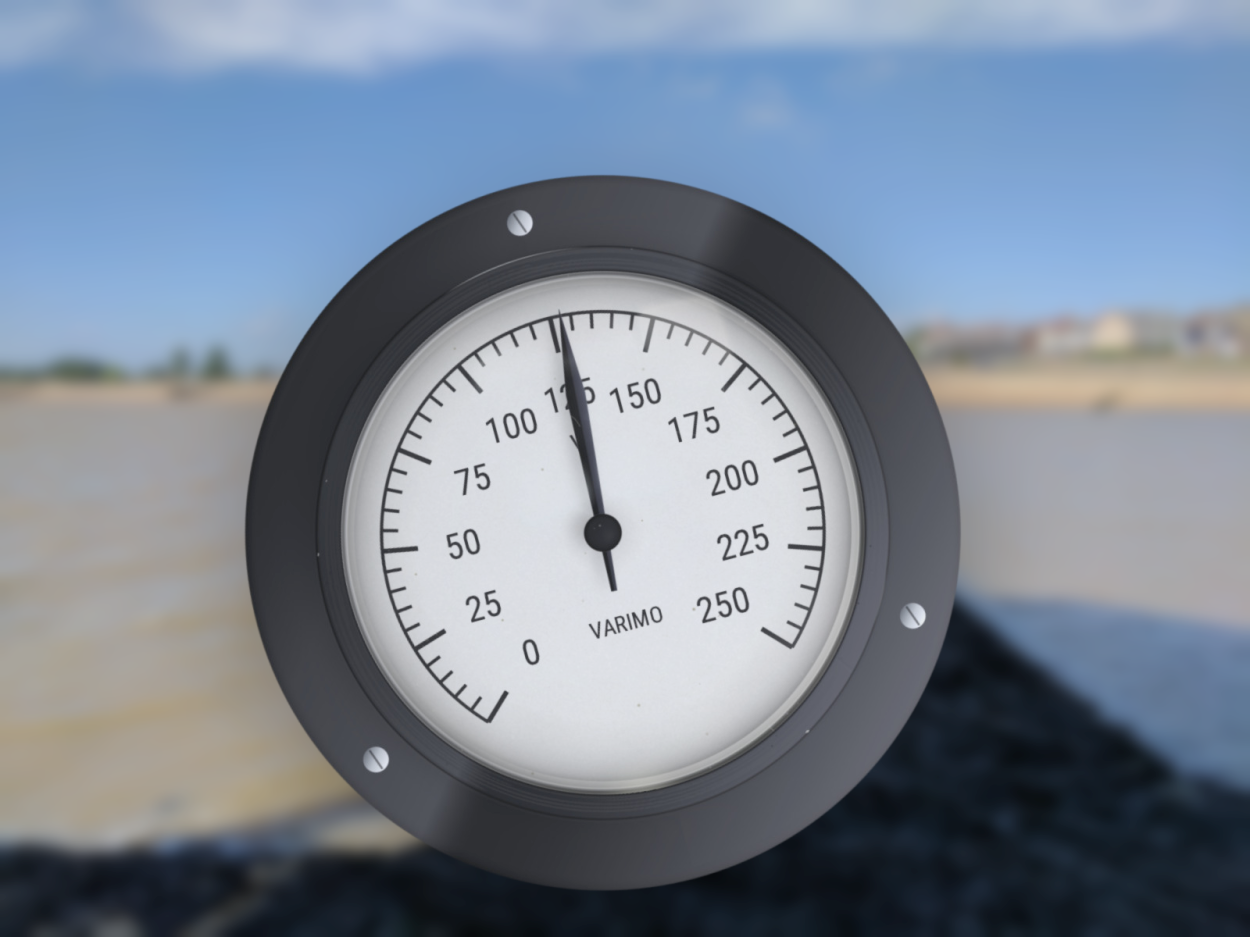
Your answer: 127.5 V
